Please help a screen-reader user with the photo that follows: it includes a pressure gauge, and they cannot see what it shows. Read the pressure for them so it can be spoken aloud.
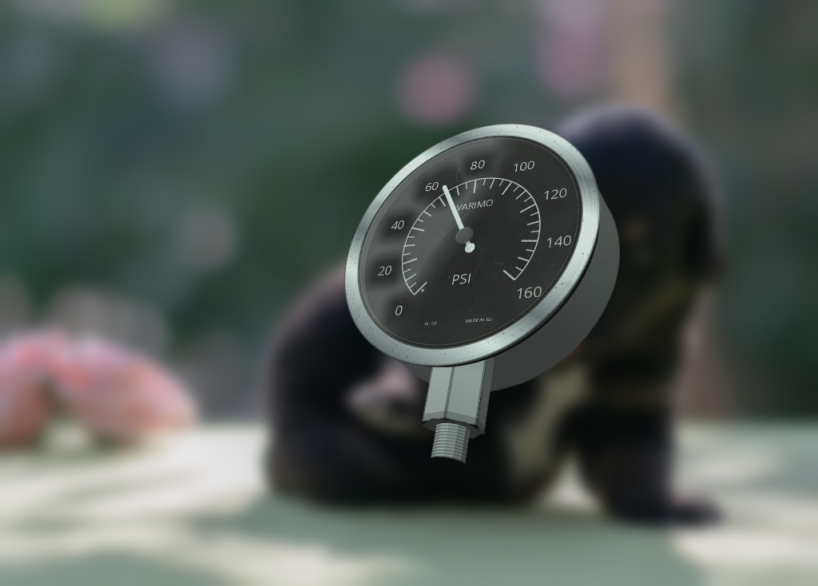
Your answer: 65 psi
